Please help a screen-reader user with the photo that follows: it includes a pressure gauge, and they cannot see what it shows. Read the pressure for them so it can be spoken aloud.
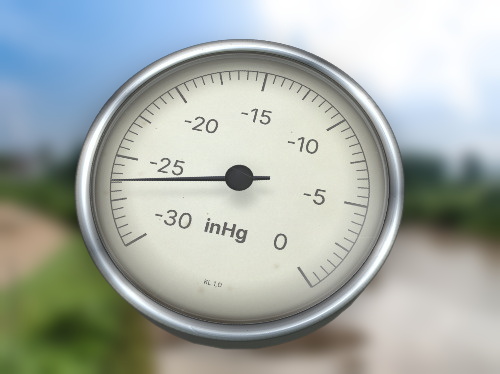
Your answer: -26.5 inHg
